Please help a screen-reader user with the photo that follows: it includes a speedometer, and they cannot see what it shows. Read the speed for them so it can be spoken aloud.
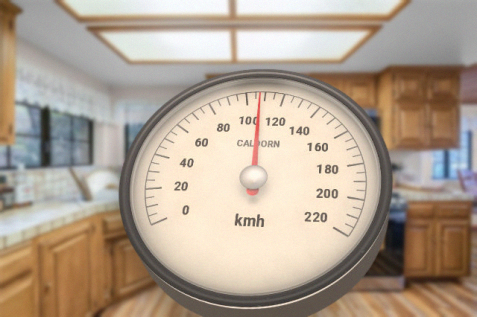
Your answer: 107.5 km/h
